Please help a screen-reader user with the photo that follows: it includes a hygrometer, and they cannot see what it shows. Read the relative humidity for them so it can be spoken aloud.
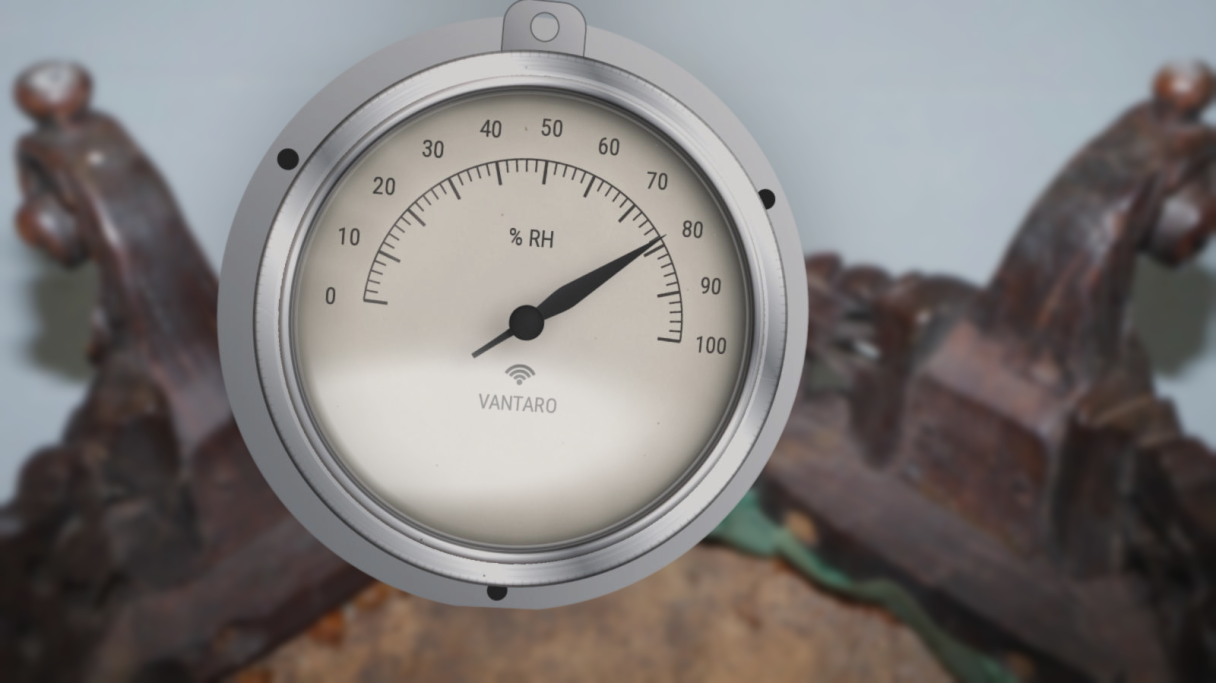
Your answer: 78 %
